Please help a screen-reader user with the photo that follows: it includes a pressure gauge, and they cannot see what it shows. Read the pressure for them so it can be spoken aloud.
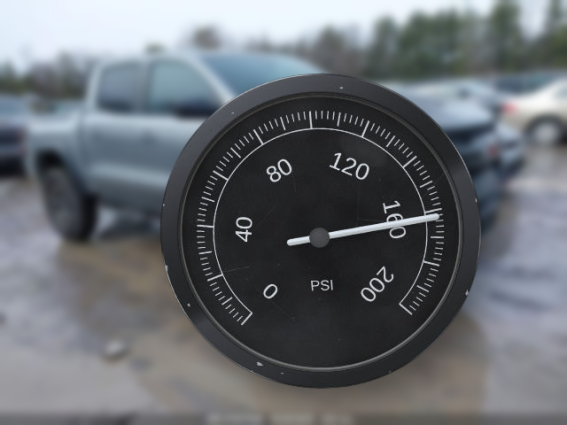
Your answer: 162 psi
